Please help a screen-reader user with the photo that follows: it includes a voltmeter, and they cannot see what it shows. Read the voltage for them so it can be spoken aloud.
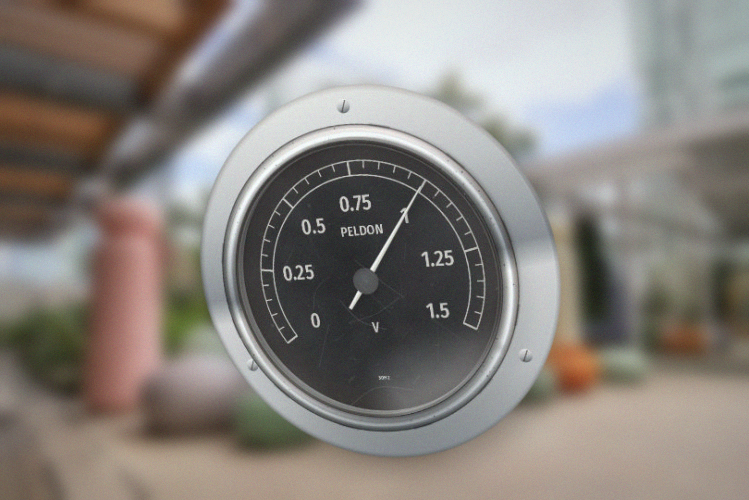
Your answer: 1 V
